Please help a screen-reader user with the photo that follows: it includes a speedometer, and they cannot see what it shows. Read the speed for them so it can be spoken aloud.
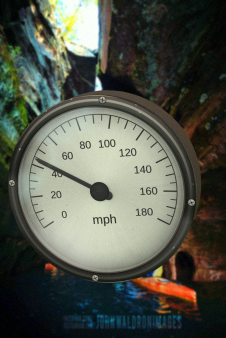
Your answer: 45 mph
